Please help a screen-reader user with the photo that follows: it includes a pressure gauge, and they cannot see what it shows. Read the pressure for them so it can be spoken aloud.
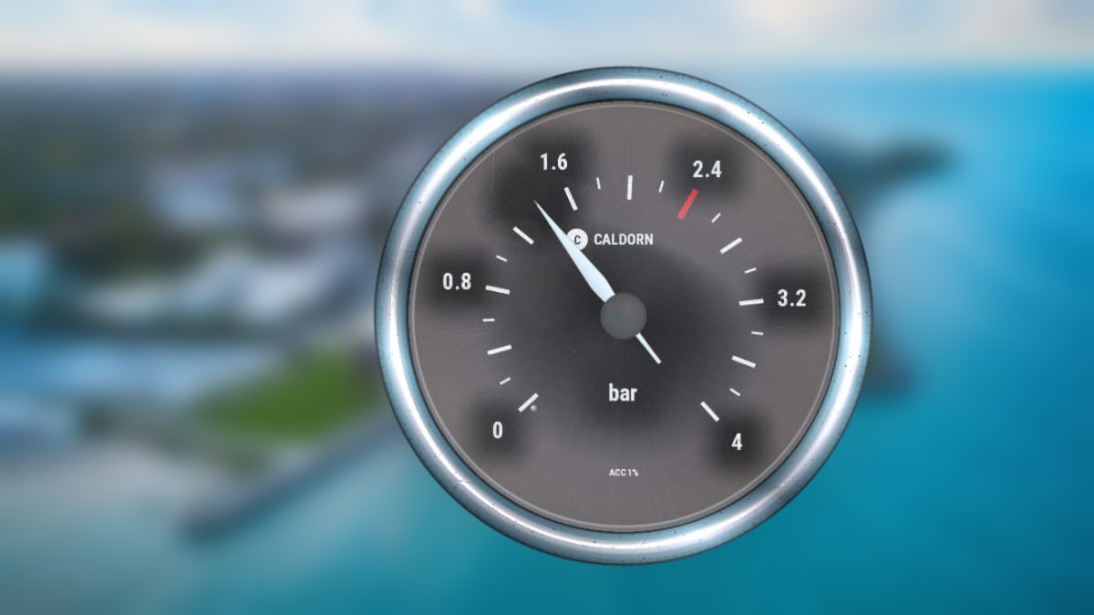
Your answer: 1.4 bar
